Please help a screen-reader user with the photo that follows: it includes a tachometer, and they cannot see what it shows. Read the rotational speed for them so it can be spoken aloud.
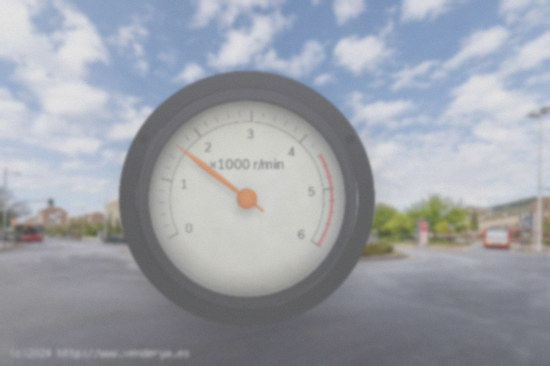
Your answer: 1600 rpm
